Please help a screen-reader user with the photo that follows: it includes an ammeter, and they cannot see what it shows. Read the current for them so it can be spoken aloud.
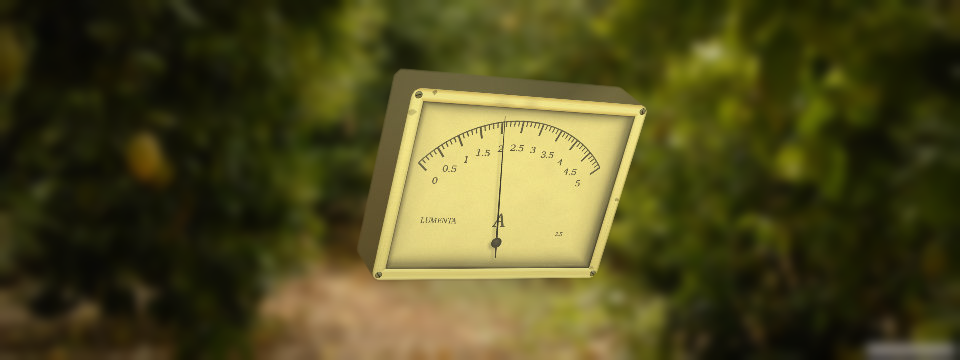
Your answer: 2 A
